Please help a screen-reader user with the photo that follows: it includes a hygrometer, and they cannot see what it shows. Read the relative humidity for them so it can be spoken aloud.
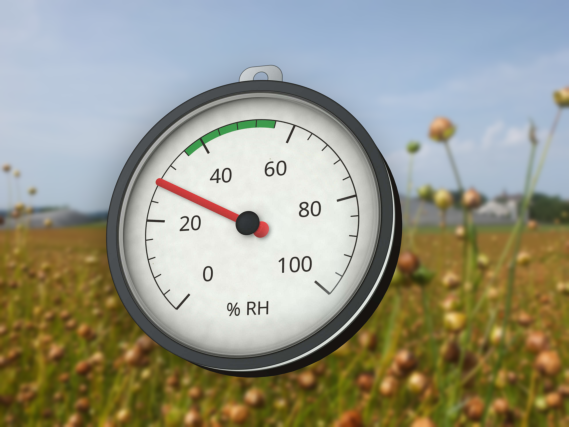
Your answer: 28 %
